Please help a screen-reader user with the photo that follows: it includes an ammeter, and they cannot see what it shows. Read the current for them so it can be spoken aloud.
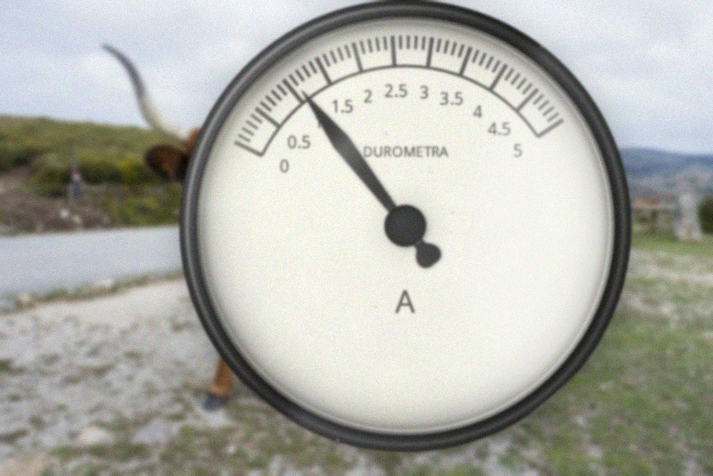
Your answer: 1.1 A
